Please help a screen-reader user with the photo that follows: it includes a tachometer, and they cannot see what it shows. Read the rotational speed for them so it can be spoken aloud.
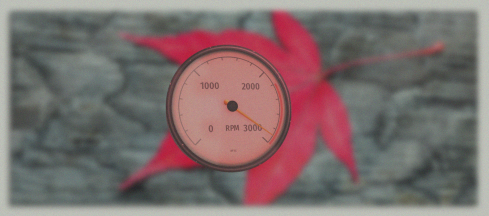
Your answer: 2900 rpm
